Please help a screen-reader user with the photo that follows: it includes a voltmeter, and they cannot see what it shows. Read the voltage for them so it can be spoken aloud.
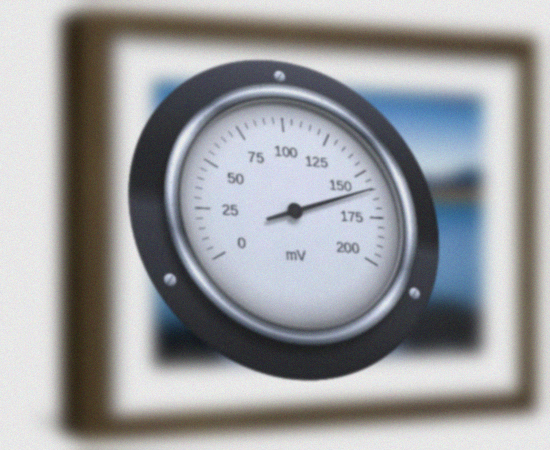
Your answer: 160 mV
